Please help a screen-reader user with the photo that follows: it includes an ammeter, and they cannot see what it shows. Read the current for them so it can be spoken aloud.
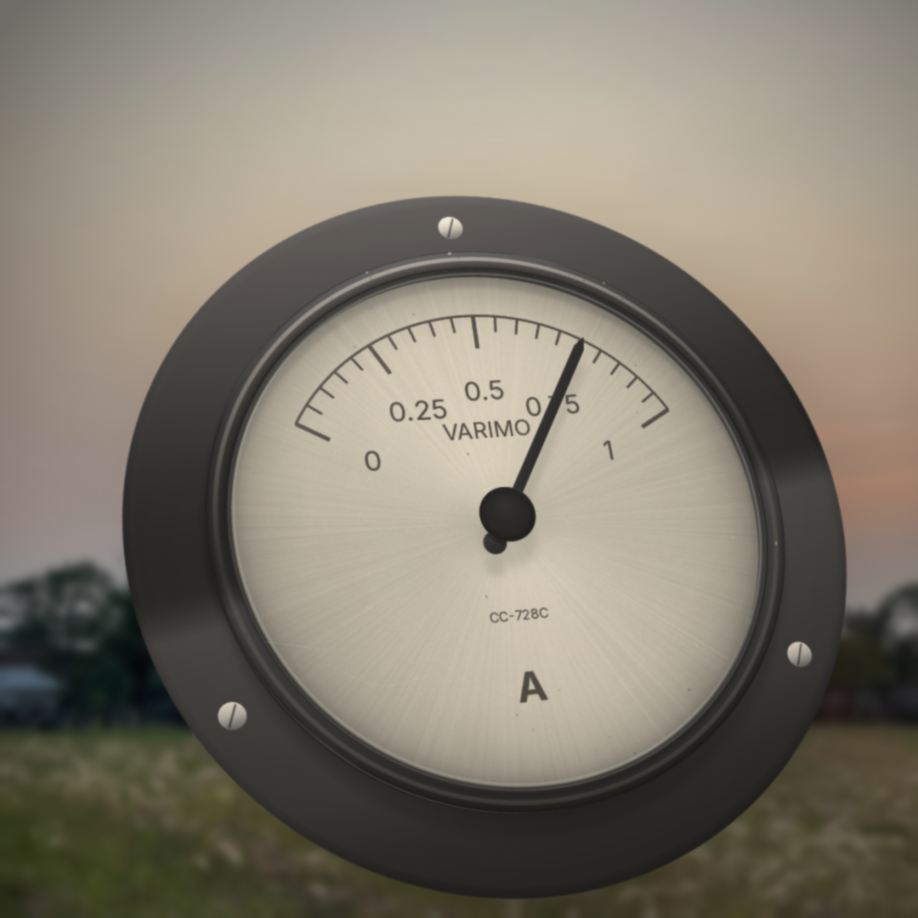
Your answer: 0.75 A
